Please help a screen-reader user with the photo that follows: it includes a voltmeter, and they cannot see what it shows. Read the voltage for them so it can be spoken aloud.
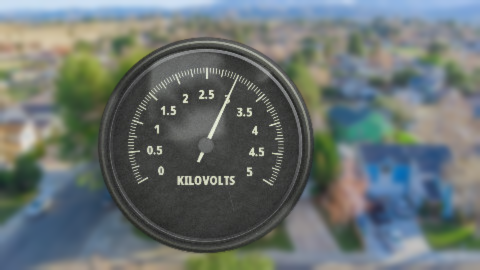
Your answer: 3 kV
